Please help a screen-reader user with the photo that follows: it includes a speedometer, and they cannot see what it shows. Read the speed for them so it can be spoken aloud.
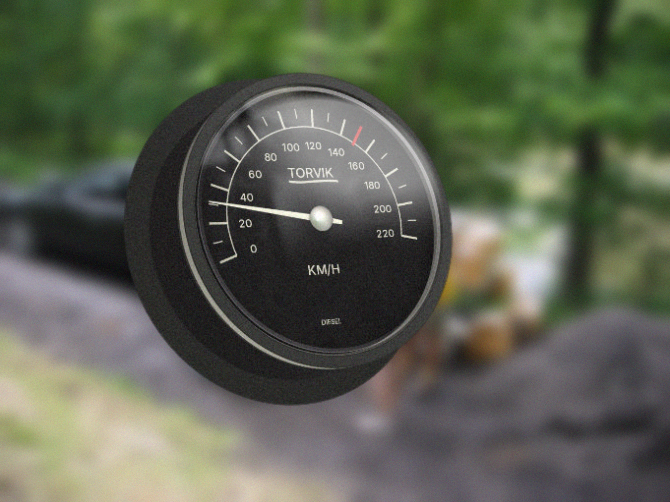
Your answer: 30 km/h
